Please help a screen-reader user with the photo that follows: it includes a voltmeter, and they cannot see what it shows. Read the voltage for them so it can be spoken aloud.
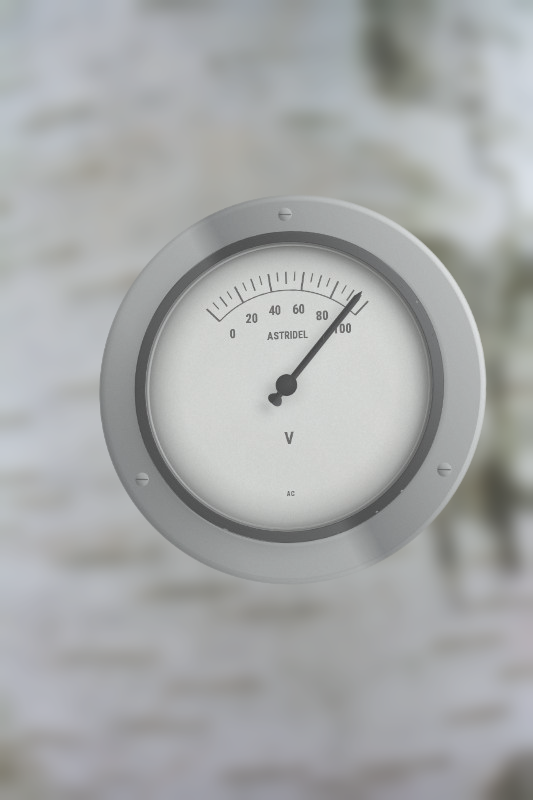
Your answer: 95 V
